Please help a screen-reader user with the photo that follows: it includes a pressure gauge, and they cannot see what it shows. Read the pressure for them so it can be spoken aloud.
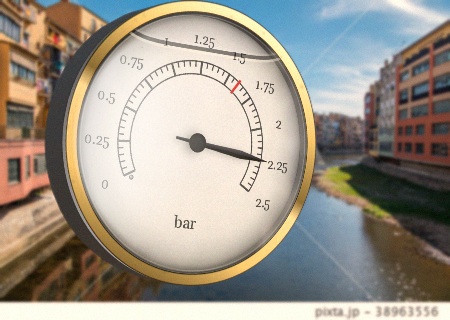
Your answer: 2.25 bar
